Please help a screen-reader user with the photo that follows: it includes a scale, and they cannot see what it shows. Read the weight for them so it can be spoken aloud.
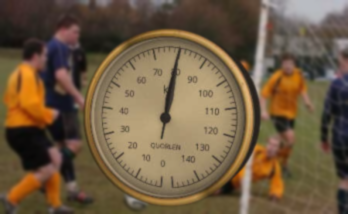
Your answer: 80 kg
